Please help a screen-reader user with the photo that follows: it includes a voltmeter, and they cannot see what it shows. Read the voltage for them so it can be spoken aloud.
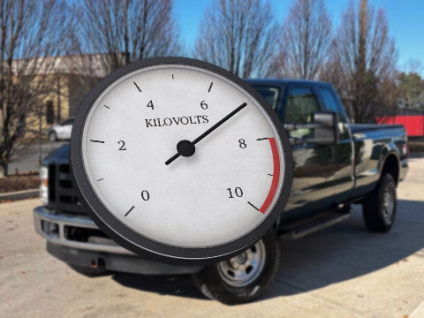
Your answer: 7 kV
